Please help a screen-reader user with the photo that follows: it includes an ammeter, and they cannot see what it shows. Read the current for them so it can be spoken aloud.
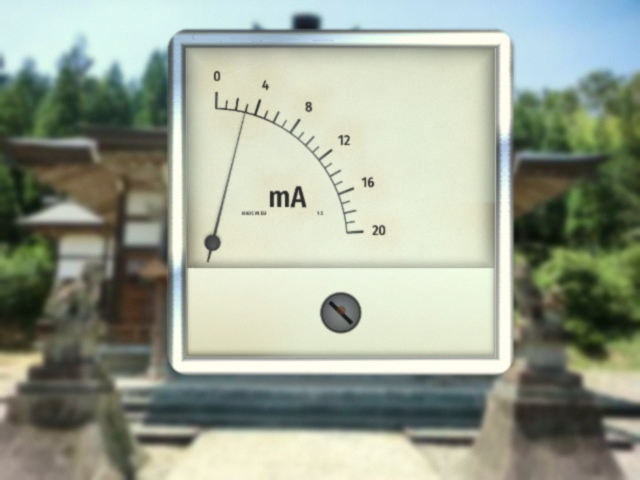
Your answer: 3 mA
